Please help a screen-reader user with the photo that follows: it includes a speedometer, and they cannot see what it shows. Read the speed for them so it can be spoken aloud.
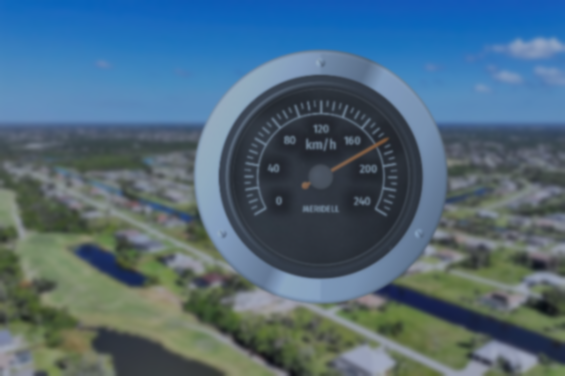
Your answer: 180 km/h
